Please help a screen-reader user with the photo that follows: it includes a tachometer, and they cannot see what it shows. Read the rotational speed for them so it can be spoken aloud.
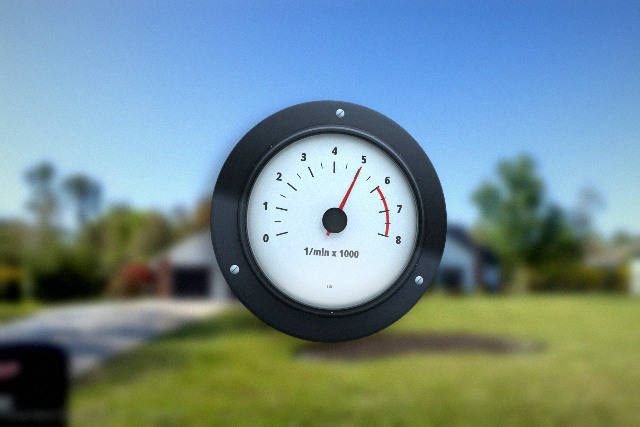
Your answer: 5000 rpm
